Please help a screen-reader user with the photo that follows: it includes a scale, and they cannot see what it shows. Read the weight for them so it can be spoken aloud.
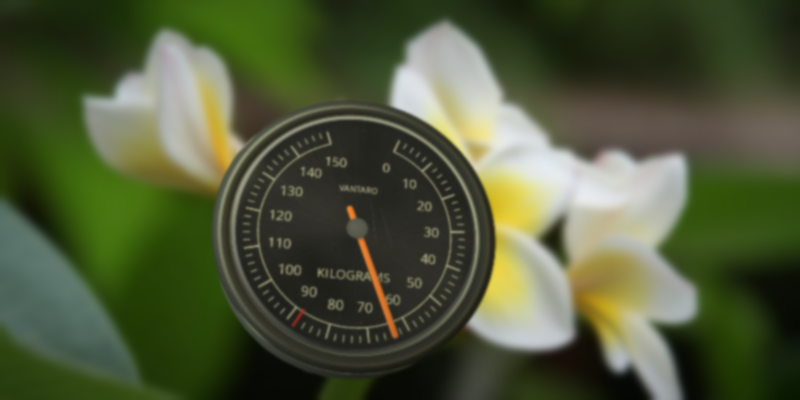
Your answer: 64 kg
